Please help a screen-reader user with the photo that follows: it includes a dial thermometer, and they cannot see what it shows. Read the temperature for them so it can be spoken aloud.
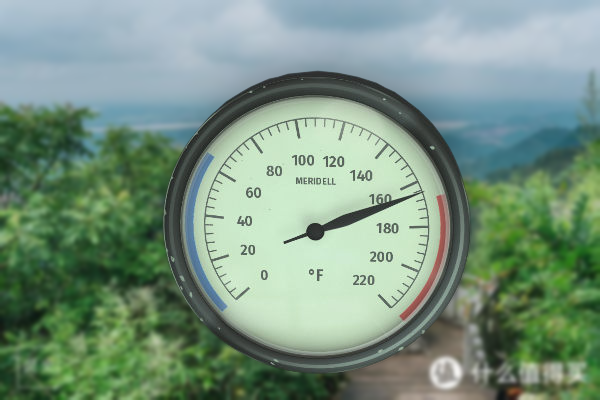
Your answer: 164 °F
